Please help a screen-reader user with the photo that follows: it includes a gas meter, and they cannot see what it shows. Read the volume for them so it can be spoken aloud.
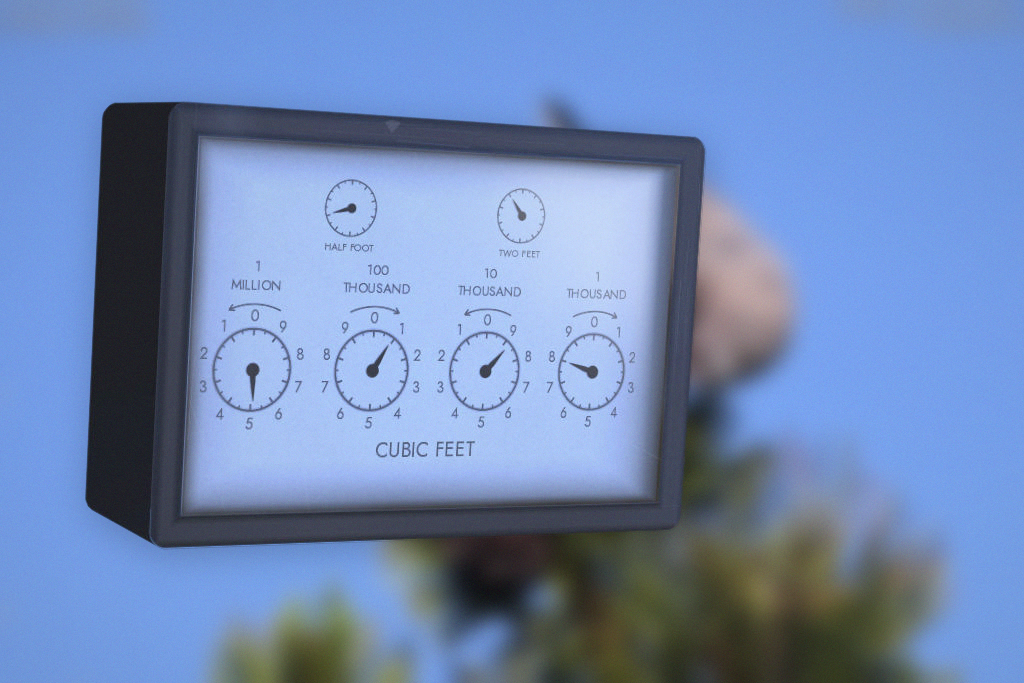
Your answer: 508800 ft³
